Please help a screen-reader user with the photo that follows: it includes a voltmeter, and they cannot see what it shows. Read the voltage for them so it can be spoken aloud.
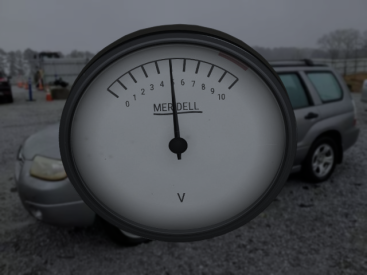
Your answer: 5 V
